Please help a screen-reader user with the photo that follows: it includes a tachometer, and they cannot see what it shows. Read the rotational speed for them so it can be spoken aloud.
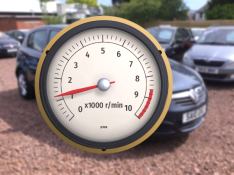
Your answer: 1200 rpm
